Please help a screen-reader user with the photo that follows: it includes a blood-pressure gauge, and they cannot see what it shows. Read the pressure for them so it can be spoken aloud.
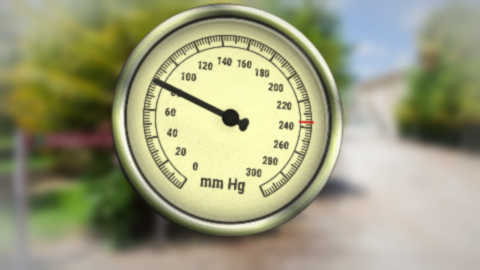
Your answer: 80 mmHg
